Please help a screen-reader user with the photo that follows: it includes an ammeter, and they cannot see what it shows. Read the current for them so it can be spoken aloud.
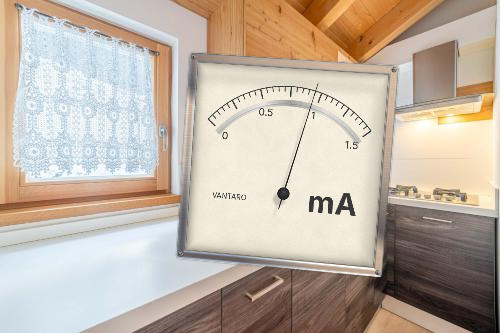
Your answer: 0.95 mA
